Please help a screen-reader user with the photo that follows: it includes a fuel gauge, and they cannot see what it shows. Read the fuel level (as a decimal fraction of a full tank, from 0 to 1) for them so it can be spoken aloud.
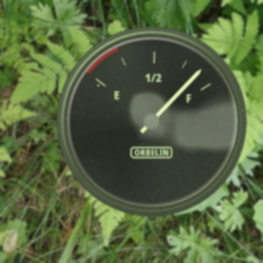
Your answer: 0.875
